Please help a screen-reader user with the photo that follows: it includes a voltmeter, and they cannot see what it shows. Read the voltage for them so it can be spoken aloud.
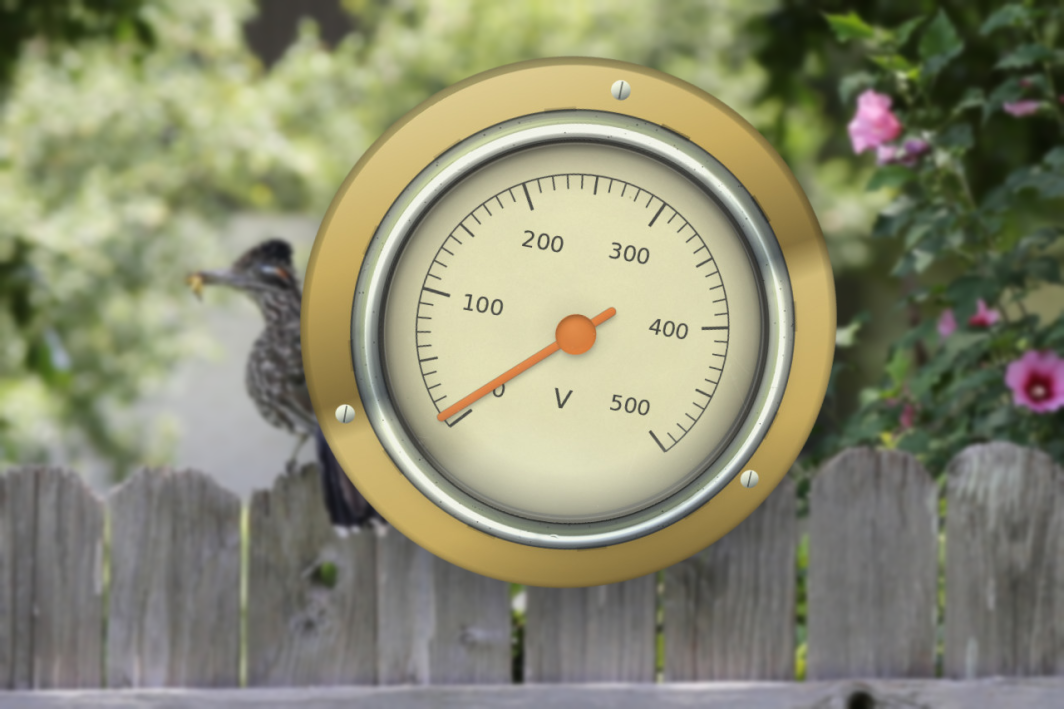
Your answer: 10 V
